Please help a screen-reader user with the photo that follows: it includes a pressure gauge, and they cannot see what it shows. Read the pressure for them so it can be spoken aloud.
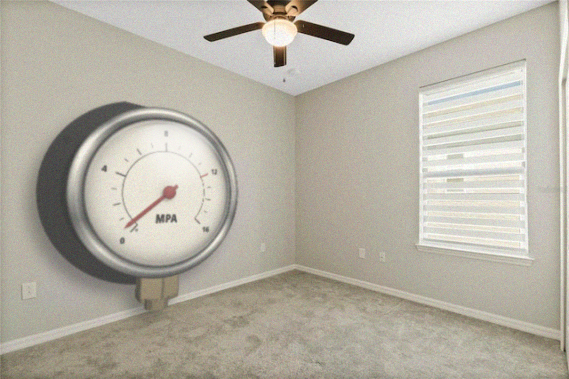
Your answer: 0.5 MPa
